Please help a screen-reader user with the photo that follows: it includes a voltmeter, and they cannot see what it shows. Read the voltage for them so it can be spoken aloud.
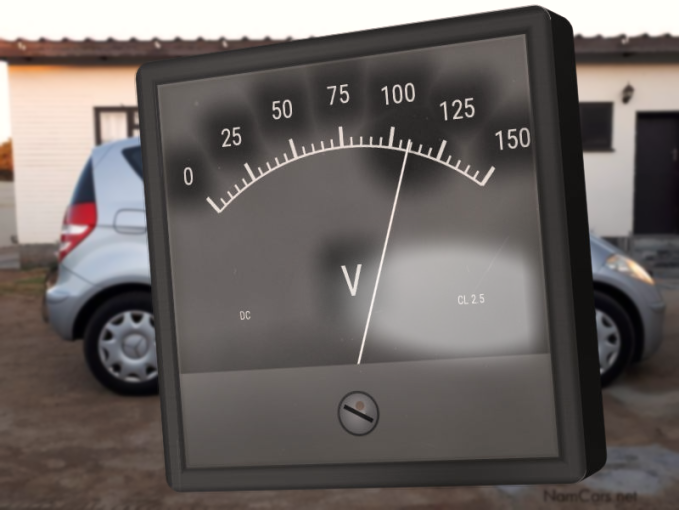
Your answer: 110 V
